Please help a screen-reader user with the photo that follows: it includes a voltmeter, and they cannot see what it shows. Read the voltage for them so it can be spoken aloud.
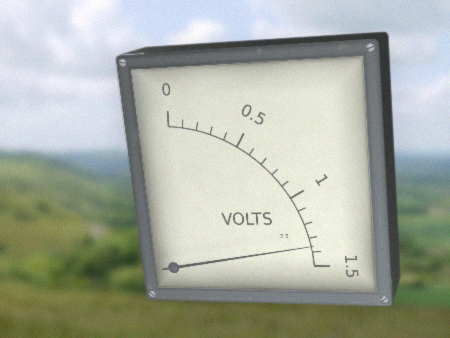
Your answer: 1.35 V
